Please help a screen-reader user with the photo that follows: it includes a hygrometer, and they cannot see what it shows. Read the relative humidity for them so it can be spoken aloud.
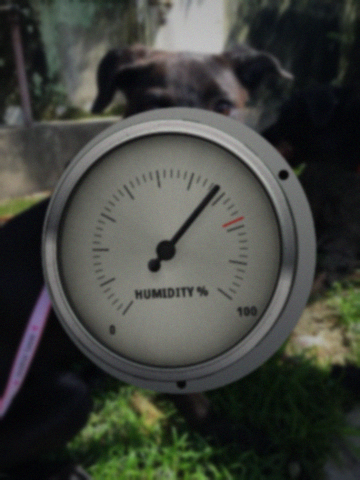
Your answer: 68 %
